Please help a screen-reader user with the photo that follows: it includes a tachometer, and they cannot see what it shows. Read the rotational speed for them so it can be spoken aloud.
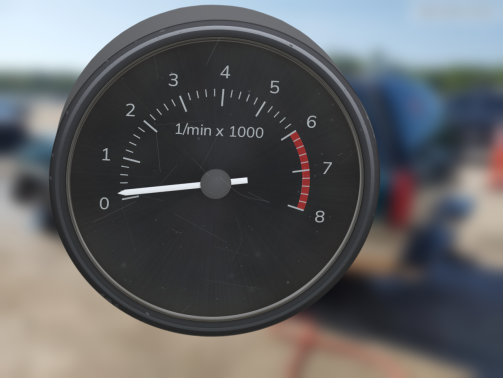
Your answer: 200 rpm
